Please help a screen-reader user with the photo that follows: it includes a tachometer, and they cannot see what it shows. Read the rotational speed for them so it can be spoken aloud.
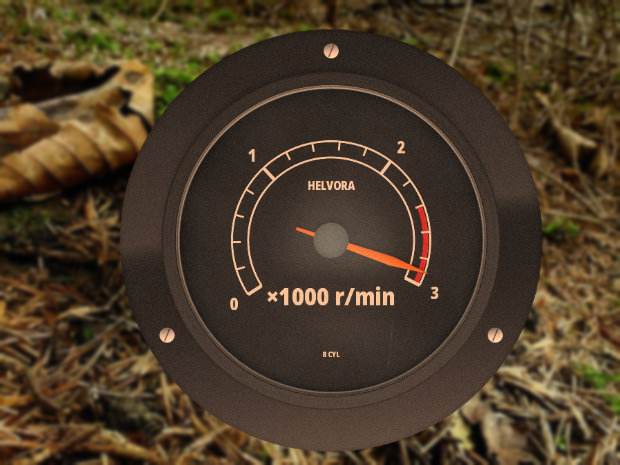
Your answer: 2900 rpm
